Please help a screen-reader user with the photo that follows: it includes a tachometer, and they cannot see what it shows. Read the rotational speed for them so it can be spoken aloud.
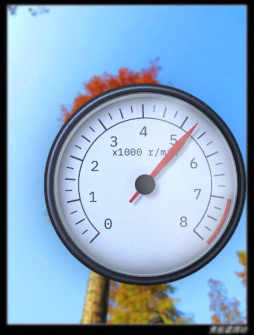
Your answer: 5250 rpm
